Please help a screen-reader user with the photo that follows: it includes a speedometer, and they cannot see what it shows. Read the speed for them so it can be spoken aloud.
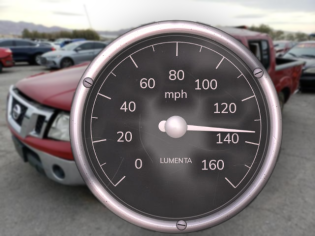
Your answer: 135 mph
